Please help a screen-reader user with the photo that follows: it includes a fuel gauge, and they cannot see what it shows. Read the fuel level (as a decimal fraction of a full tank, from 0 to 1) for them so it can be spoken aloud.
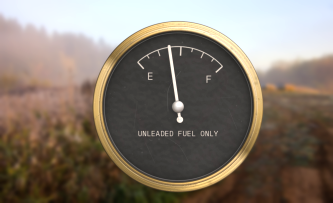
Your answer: 0.375
